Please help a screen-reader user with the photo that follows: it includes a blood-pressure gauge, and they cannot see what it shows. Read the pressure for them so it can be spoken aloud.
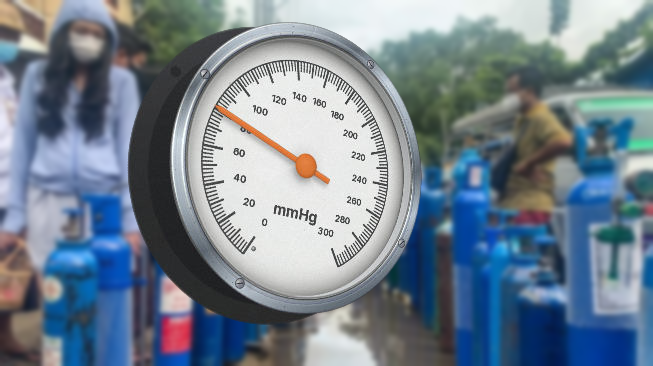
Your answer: 80 mmHg
